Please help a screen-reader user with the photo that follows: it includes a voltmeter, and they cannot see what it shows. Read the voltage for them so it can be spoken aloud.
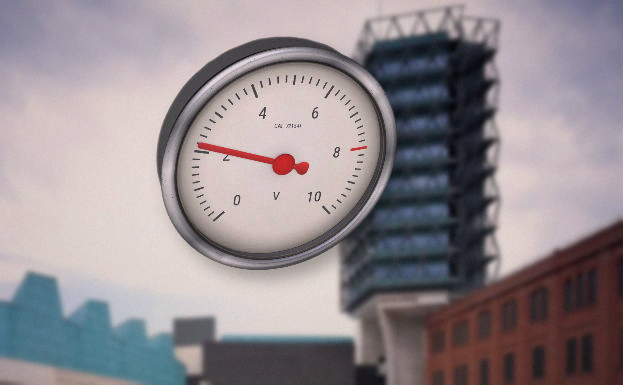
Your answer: 2.2 V
